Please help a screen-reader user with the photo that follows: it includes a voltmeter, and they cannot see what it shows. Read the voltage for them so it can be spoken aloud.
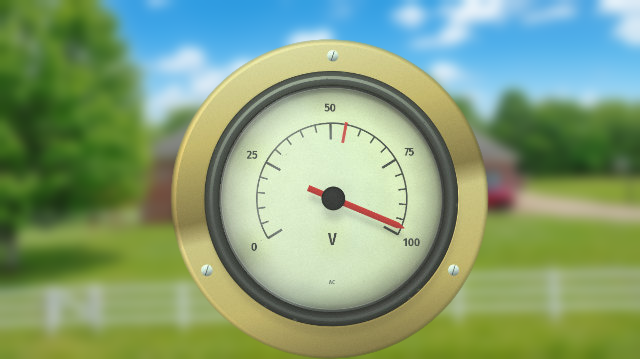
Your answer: 97.5 V
